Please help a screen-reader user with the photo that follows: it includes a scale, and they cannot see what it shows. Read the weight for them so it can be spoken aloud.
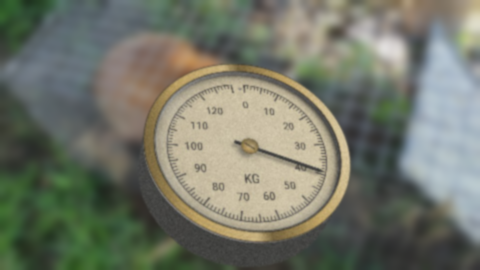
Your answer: 40 kg
